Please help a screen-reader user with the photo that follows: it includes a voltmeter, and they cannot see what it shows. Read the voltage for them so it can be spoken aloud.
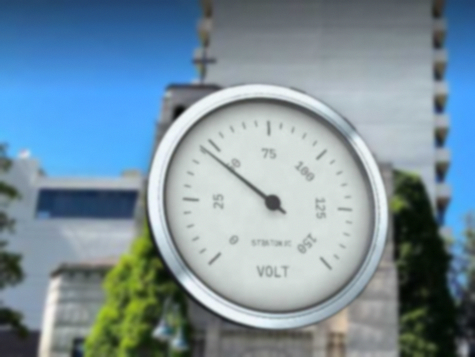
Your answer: 45 V
